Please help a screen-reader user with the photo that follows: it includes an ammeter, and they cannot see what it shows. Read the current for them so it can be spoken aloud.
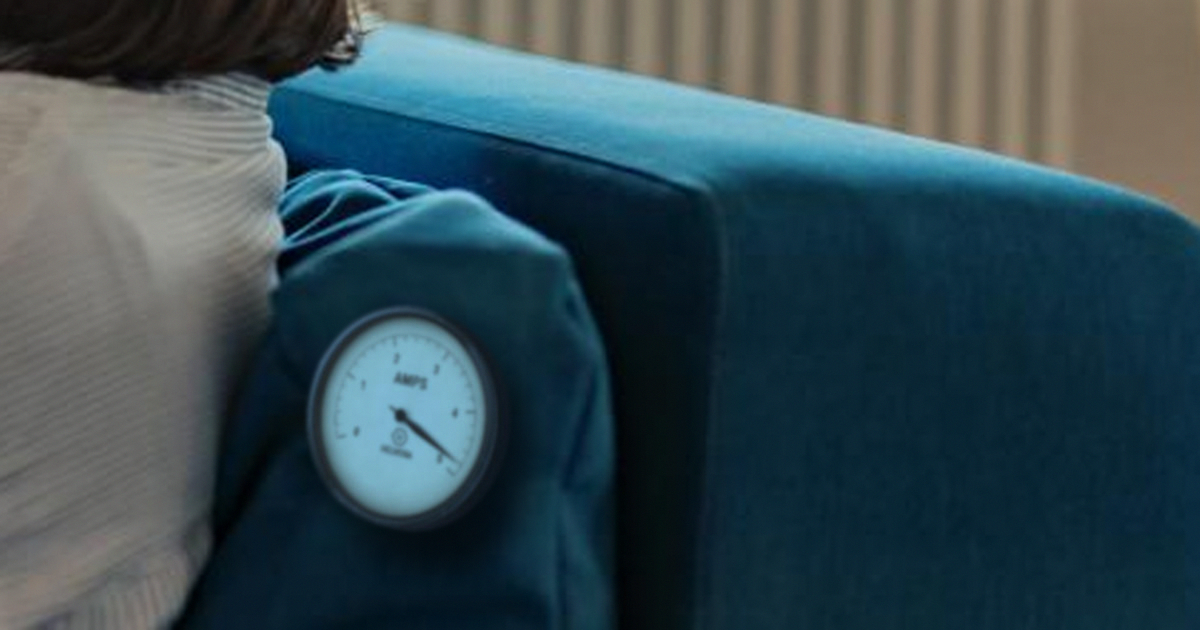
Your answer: 4.8 A
